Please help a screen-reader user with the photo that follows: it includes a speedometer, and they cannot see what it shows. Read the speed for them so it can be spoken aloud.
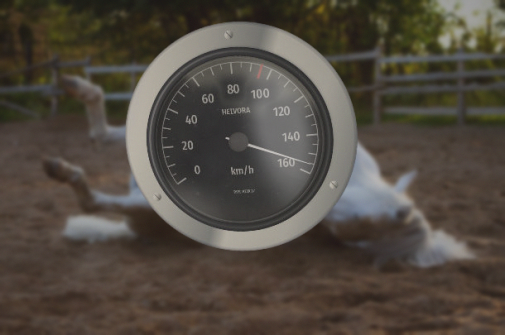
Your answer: 155 km/h
